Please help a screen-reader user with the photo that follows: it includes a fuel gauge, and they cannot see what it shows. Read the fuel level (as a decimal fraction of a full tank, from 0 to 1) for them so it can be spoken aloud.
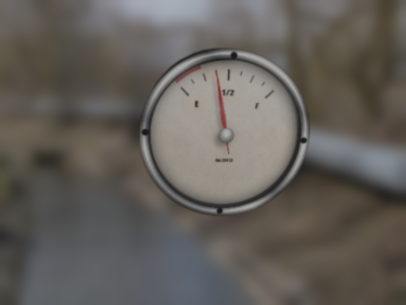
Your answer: 0.375
